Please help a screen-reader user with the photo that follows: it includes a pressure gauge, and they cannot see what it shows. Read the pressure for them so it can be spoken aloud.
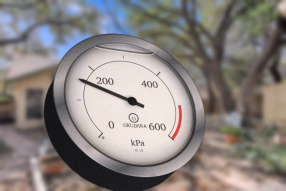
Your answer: 150 kPa
